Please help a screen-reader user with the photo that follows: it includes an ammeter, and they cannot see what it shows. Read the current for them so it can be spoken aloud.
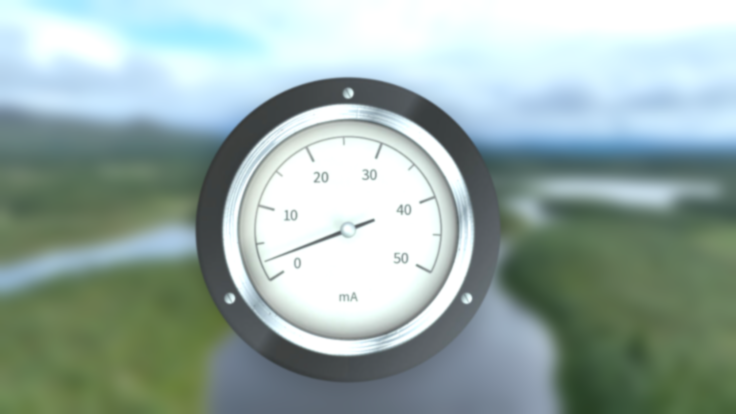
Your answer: 2.5 mA
